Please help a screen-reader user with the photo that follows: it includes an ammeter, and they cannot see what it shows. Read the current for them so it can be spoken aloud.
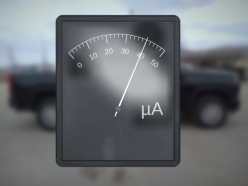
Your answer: 40 µA
